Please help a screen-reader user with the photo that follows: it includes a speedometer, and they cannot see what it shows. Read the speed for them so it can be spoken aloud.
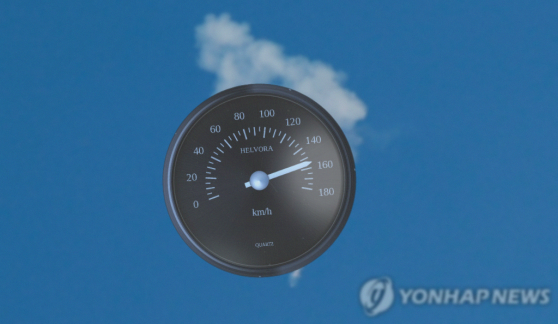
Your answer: 155 km/h
